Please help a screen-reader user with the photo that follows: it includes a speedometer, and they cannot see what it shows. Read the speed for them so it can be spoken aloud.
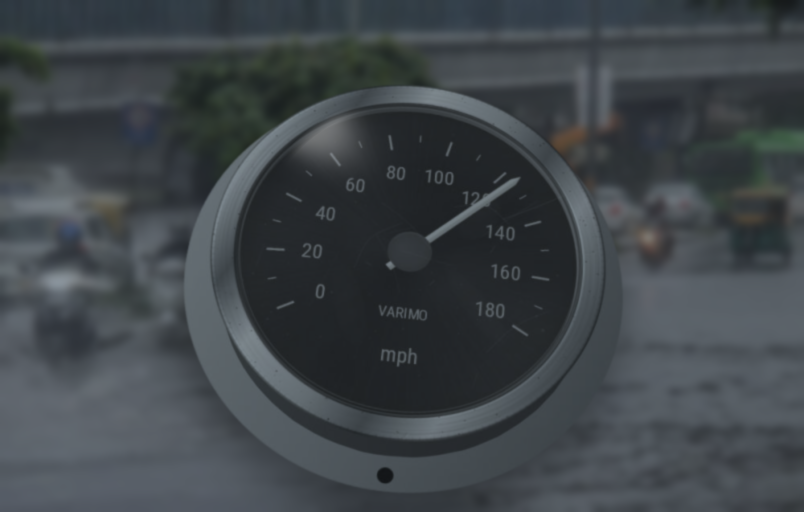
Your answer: 125 mph
